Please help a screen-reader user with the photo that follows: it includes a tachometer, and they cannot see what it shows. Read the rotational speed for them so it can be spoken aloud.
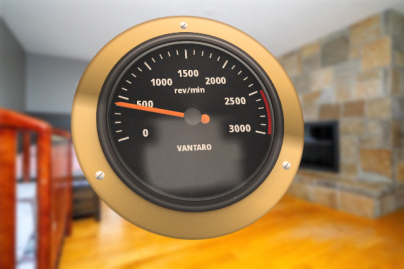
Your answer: 400 rpm
